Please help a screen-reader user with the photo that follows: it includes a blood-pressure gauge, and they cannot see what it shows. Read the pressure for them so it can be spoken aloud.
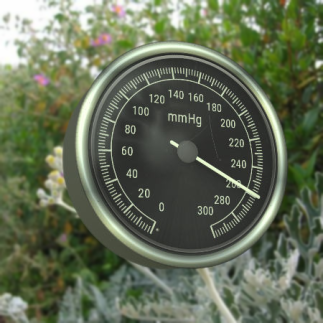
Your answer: 260 mmHg
